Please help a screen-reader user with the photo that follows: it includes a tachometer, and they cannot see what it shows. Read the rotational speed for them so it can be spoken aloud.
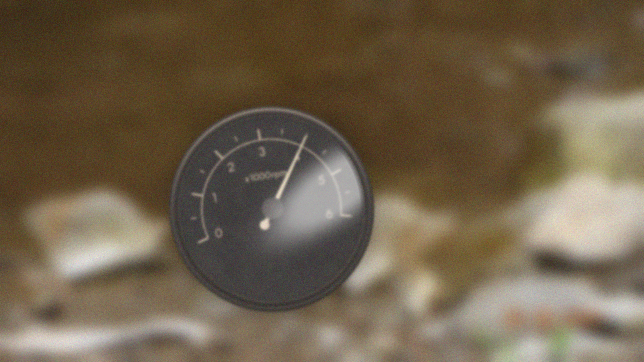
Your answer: 4000 rpm
